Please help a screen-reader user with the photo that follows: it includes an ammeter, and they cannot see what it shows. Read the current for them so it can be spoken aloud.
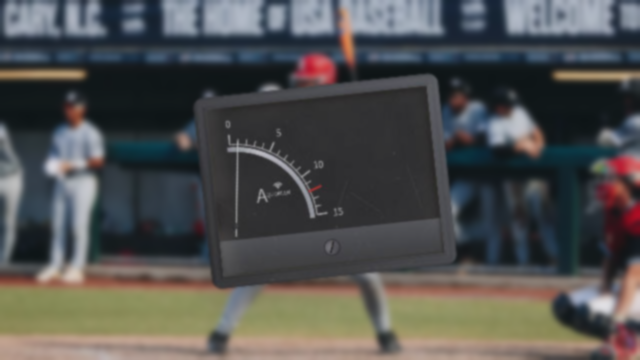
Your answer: 1 A
